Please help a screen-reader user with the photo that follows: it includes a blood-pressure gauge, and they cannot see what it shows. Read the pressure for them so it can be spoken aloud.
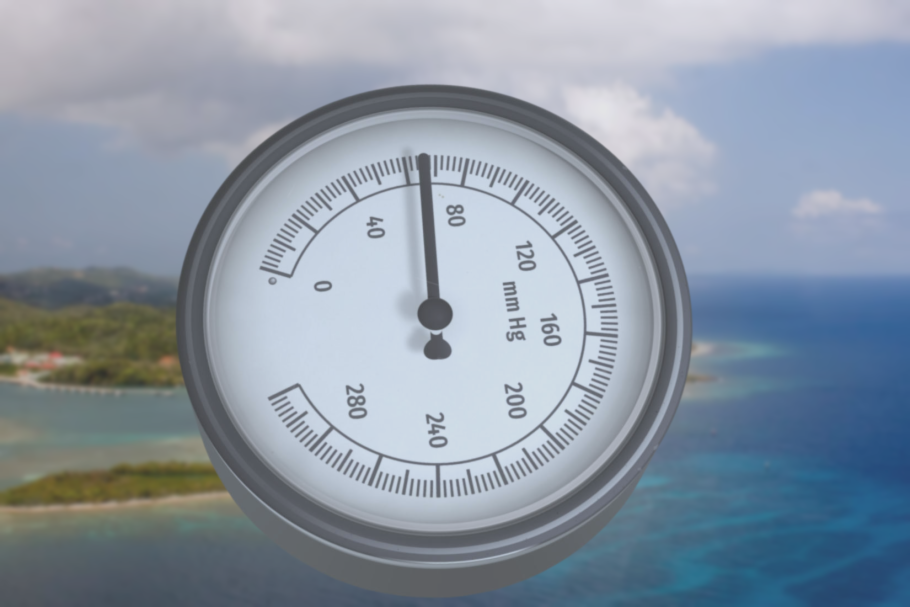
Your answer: 66 mmHg
